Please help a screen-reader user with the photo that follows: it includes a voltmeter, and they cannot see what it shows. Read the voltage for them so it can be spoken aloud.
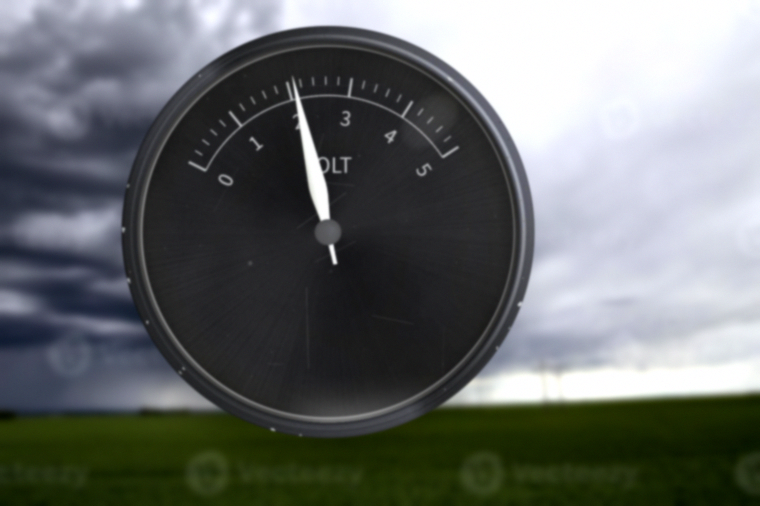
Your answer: 2.1 V
